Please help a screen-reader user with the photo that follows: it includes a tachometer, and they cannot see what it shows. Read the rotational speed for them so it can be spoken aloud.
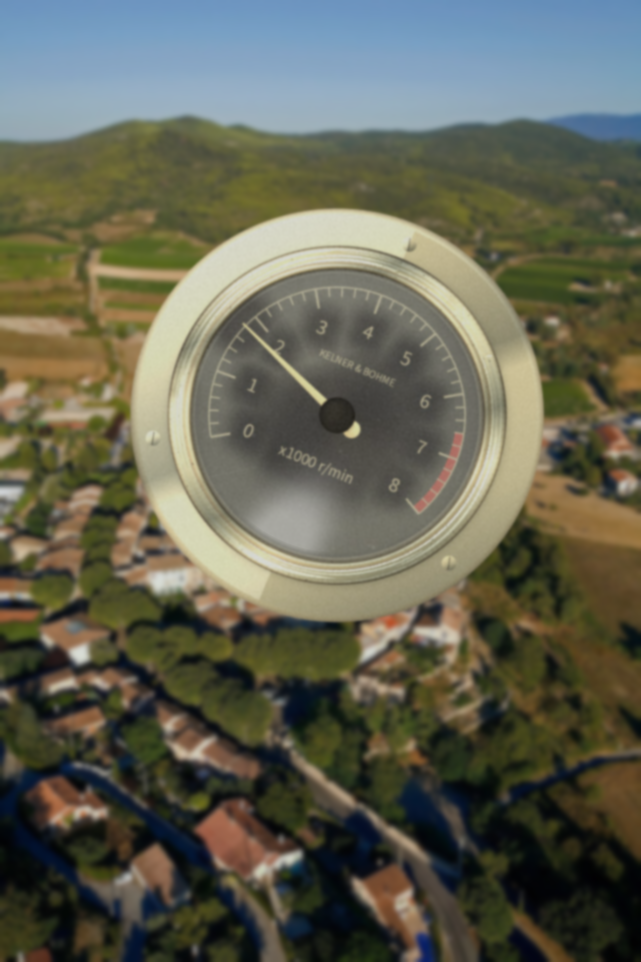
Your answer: 1800 rpm
